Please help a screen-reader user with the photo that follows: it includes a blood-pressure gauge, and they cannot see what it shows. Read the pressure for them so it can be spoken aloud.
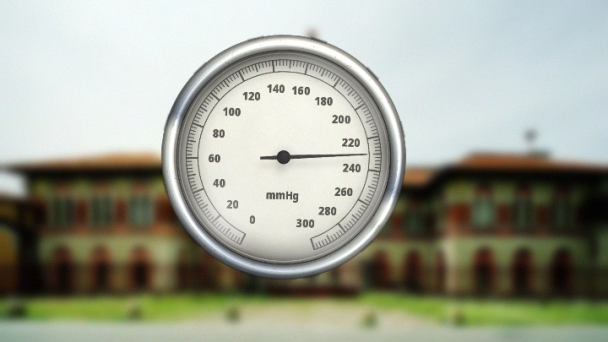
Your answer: 230 mmHg
